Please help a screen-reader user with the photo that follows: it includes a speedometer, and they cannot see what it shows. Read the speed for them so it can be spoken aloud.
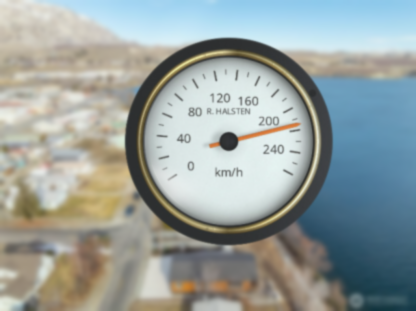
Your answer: 215 km/h
